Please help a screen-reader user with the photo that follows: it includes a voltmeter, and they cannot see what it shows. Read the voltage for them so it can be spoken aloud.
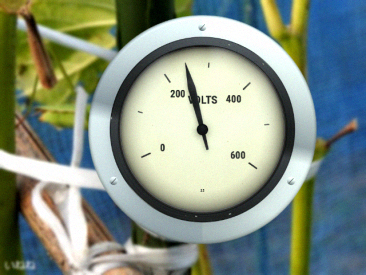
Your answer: 250 V
